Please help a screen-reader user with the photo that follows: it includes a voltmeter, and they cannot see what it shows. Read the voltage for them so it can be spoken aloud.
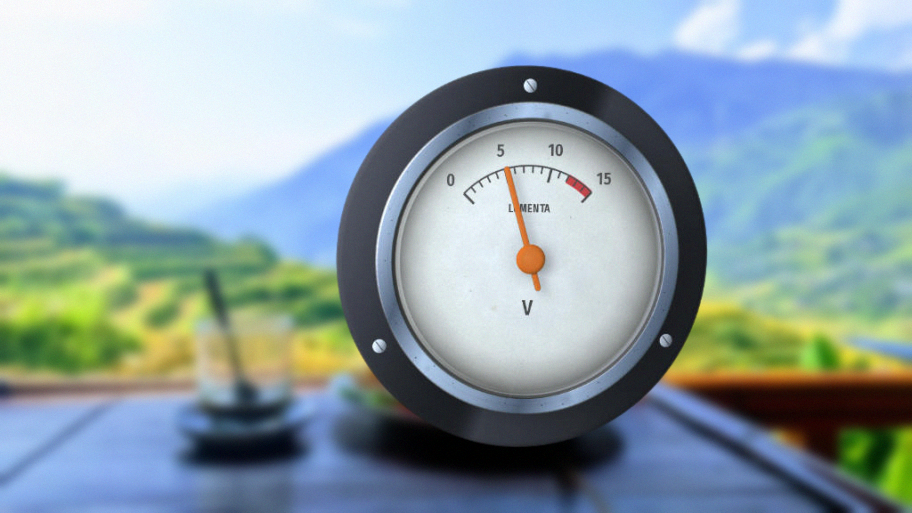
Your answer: 5 V
